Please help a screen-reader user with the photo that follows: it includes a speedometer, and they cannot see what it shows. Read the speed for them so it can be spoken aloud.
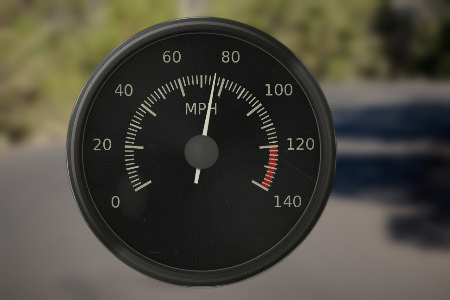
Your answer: 76 mph
